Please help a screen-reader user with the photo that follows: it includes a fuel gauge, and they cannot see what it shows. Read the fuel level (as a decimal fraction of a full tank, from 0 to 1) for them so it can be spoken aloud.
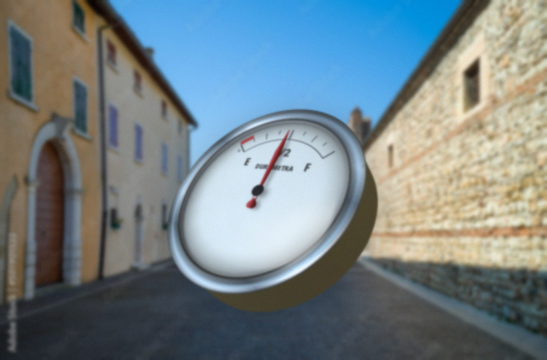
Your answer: 0.5
